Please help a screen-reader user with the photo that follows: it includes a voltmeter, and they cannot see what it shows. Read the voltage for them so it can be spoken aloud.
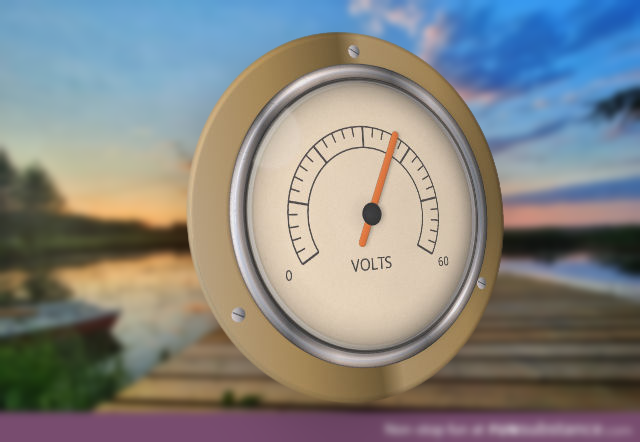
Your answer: 36 V
